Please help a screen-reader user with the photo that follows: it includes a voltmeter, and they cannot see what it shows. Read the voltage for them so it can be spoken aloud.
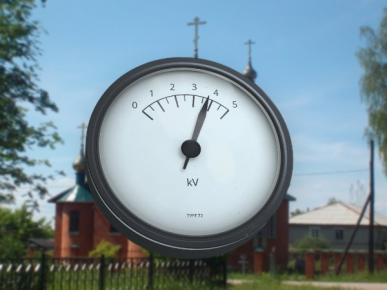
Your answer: 3.75 kV
